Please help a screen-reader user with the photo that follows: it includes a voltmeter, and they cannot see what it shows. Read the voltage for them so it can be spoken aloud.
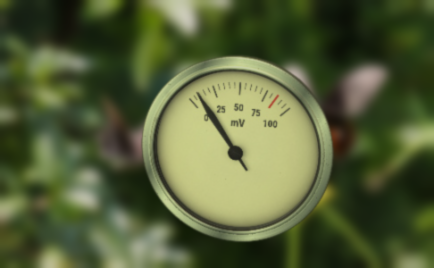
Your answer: 10 mV
